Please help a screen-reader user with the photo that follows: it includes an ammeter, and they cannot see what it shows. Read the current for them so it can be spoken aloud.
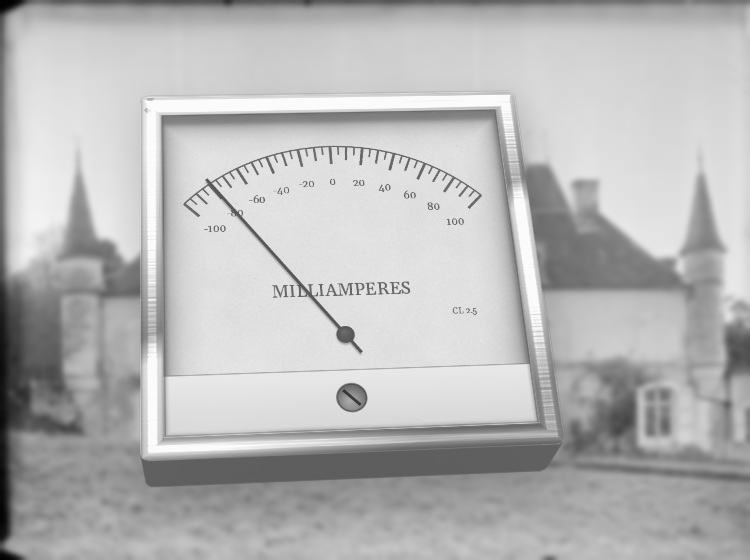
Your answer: -80 mA
